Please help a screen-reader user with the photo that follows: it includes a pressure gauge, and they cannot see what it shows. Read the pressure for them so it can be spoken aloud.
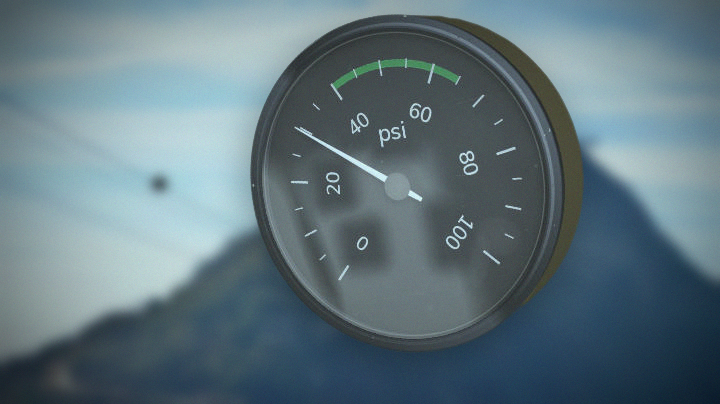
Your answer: 30 psi
